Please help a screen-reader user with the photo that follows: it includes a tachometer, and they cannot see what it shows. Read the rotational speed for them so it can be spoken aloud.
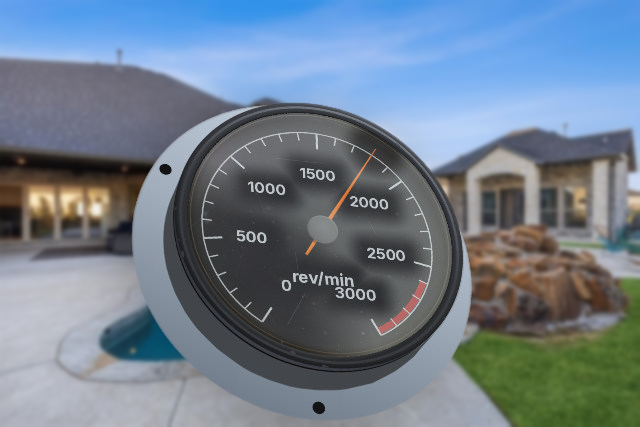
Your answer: 1800 rpm
